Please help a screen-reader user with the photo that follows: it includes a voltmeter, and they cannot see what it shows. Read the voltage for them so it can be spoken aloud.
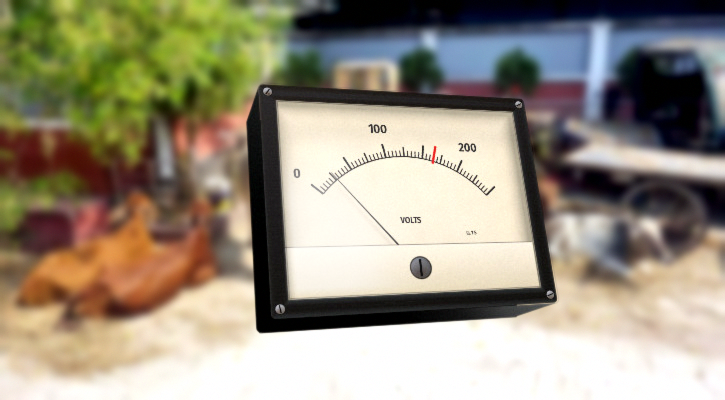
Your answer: 25 V
